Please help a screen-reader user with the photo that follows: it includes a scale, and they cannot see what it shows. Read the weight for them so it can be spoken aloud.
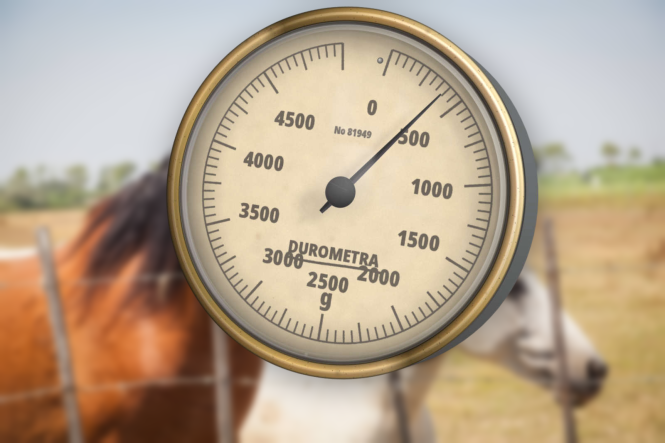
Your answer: 400 g
